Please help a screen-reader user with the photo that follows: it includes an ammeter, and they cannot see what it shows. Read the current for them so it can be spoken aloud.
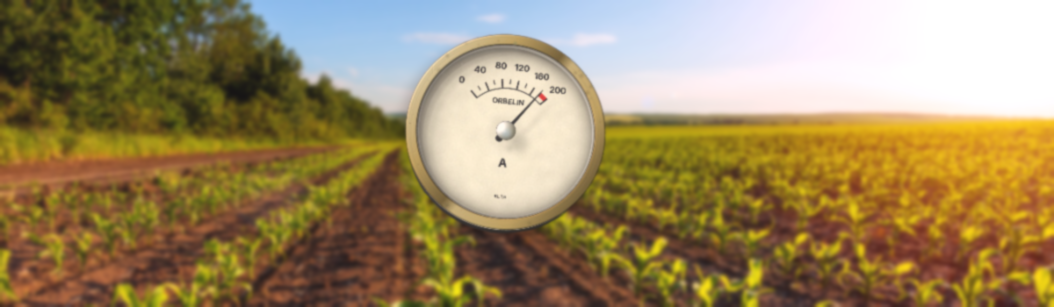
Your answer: 180 A
